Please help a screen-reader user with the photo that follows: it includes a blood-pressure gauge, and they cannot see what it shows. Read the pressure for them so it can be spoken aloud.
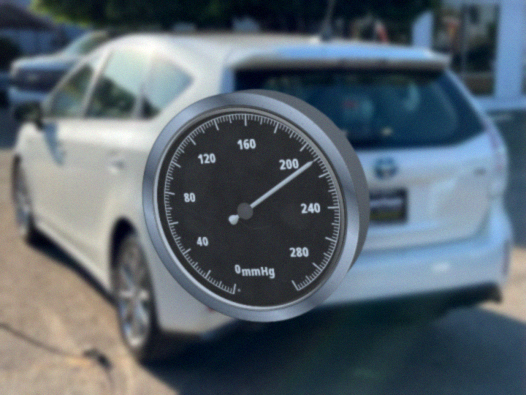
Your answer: 210 mmHg
